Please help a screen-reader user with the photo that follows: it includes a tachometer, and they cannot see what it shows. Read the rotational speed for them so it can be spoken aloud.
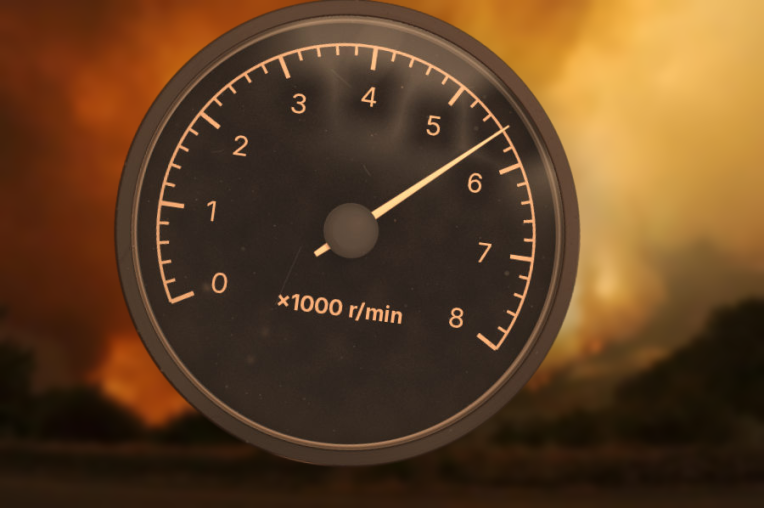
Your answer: 5600 rpm
